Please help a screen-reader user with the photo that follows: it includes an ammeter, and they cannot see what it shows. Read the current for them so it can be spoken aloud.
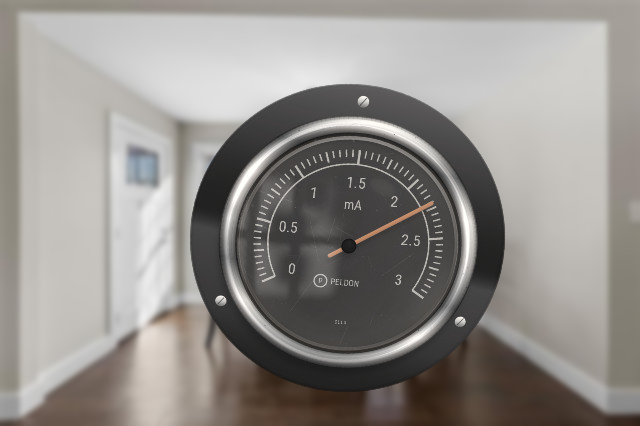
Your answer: 2.2 mA
